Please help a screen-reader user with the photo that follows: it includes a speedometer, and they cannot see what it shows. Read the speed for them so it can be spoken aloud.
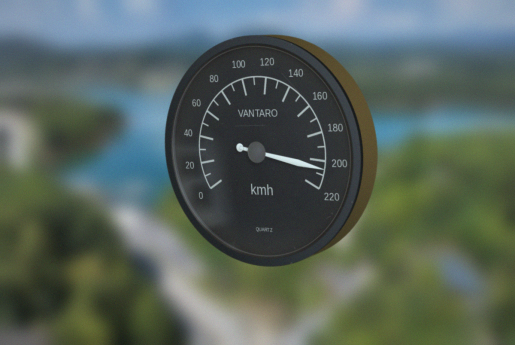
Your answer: 205 km/h
